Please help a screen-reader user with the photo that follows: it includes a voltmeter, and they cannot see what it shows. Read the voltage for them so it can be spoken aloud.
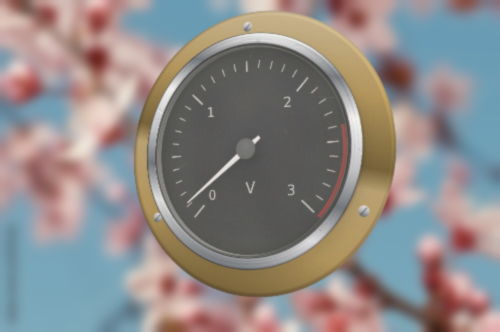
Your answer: 0.1 V
